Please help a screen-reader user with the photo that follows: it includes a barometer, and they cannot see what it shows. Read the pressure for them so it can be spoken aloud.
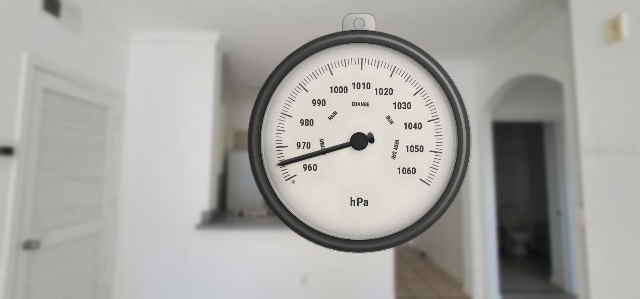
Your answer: 965 hPa
